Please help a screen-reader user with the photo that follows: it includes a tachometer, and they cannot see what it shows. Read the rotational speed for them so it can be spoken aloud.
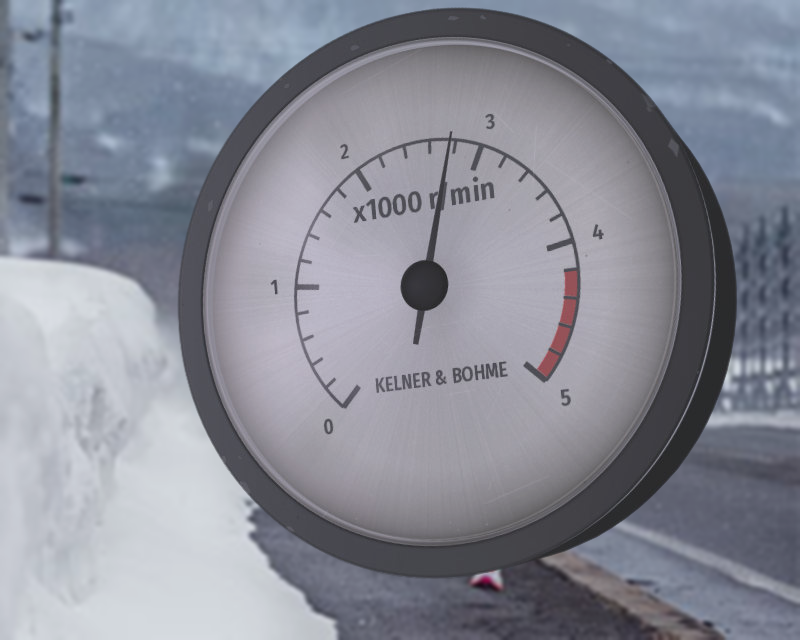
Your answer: 2800 rpm
